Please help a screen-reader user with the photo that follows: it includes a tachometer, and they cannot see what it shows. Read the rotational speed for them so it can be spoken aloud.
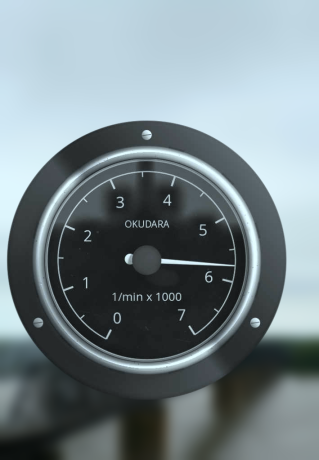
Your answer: 5750 rpm
